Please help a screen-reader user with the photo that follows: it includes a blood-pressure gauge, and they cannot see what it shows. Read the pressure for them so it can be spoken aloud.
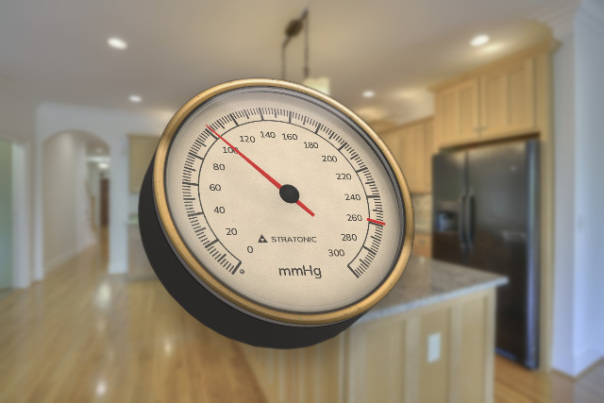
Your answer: 100 mmHg
